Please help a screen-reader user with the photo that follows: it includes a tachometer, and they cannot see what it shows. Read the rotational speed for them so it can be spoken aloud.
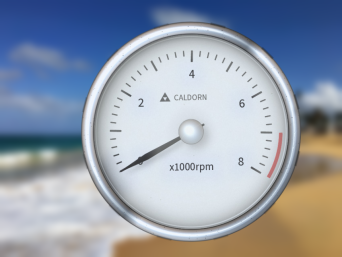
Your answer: 0 rpm
